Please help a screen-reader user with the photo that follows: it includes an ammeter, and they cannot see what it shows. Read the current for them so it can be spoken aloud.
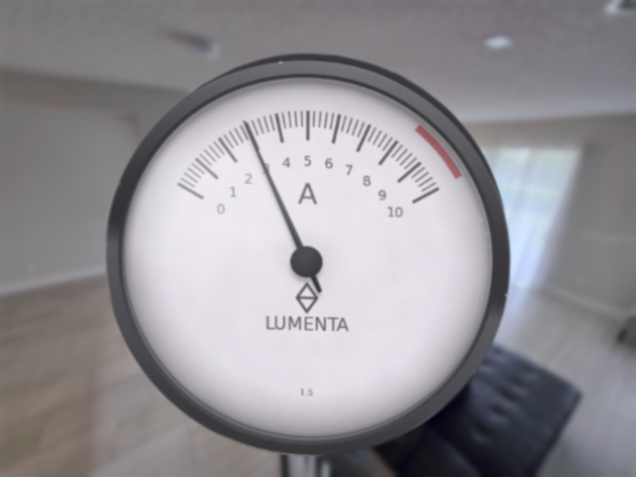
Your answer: 3 A
